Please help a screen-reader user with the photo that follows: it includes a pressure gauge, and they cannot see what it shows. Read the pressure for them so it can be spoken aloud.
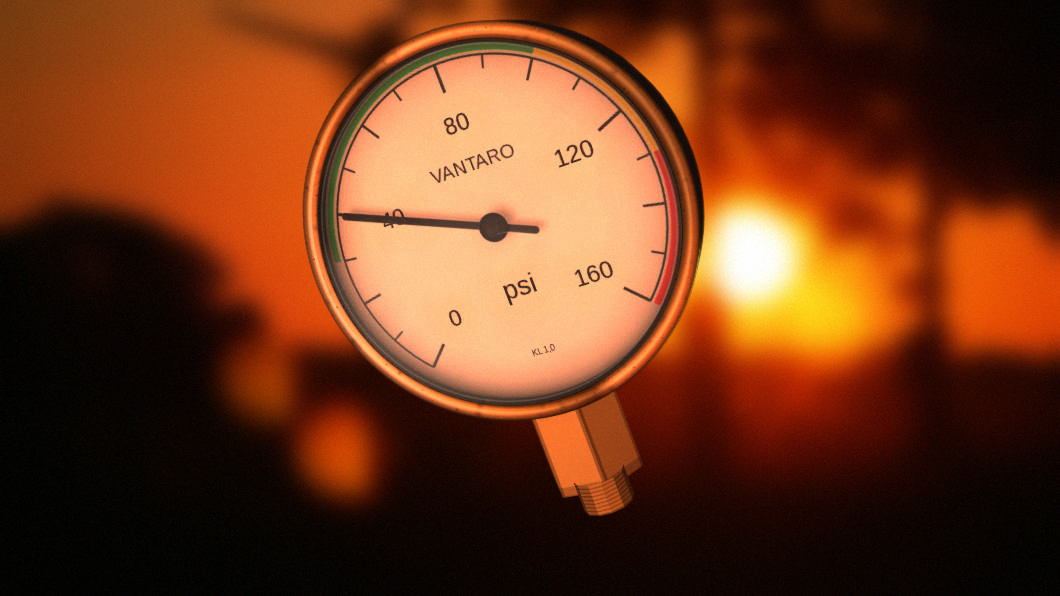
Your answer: 40 psi
